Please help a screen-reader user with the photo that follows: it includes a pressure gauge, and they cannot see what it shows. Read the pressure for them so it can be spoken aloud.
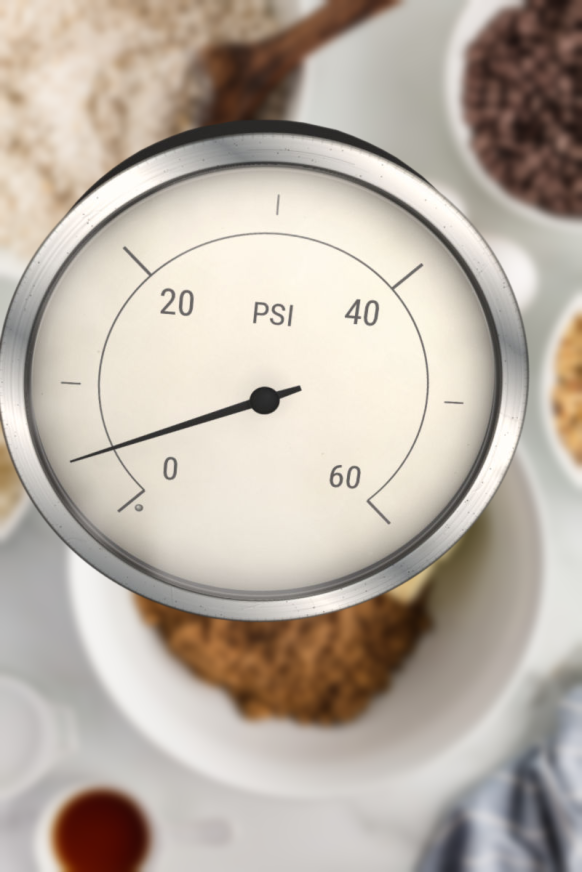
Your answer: 5 psi
